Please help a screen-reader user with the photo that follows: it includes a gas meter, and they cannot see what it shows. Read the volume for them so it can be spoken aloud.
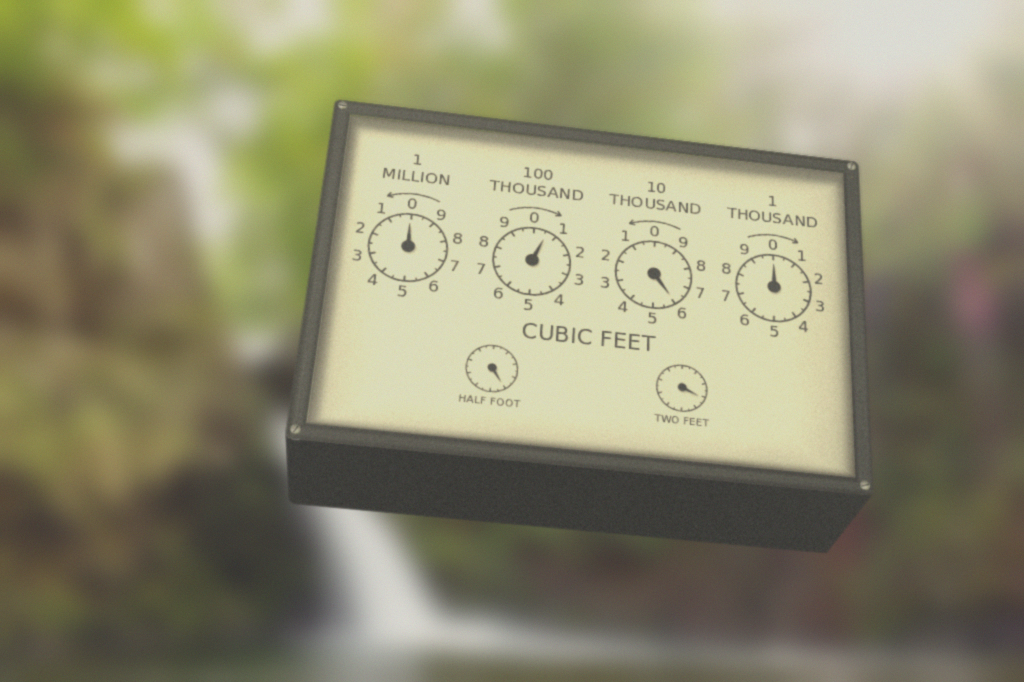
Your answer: 6000 ft³
